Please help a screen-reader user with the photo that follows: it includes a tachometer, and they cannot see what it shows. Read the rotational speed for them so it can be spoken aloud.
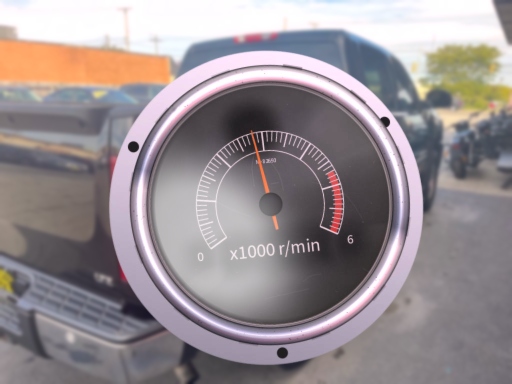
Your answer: 2800 rpm
